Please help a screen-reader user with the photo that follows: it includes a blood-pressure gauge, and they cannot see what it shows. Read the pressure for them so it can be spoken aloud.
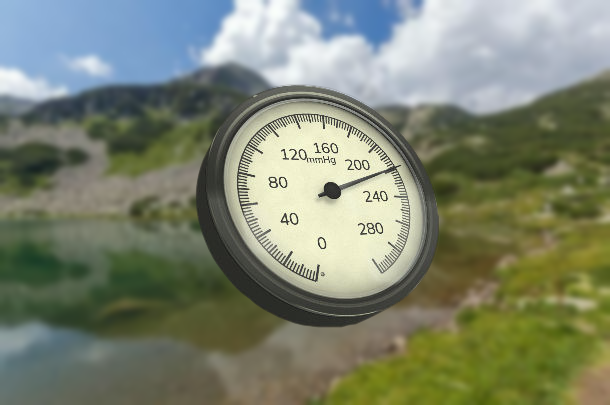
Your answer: 220 mmHg
